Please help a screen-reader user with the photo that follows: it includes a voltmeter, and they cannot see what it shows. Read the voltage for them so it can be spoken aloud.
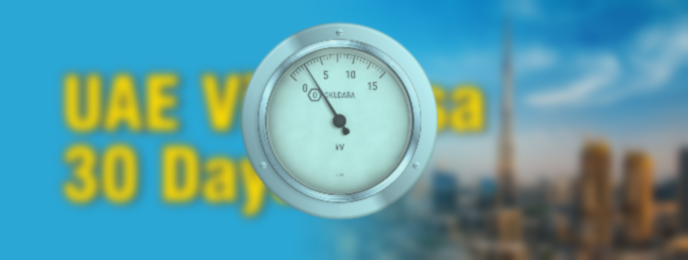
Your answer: 2.5 kV
